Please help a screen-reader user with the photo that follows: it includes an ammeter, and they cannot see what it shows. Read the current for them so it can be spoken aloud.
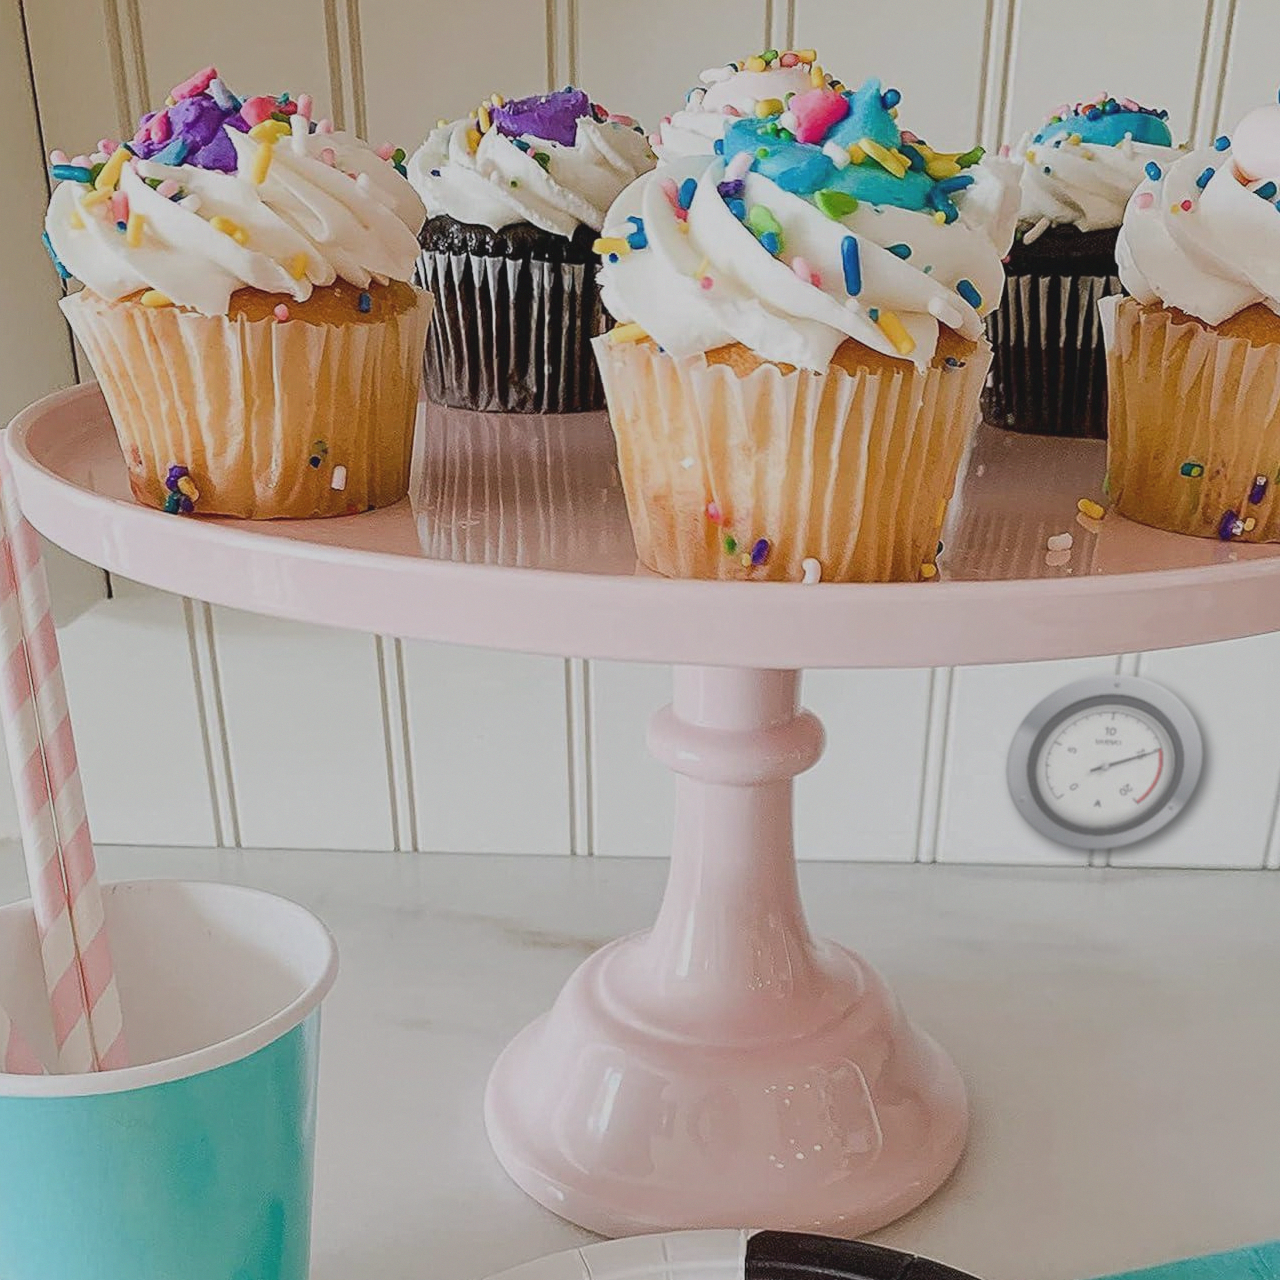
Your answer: 15 A
